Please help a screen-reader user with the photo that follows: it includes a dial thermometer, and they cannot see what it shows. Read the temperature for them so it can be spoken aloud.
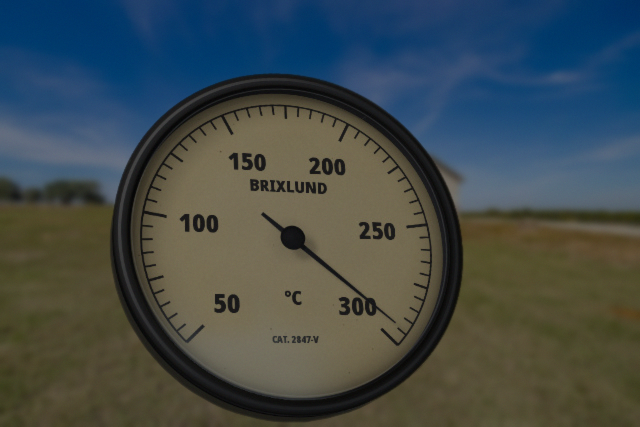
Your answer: 295 °C
